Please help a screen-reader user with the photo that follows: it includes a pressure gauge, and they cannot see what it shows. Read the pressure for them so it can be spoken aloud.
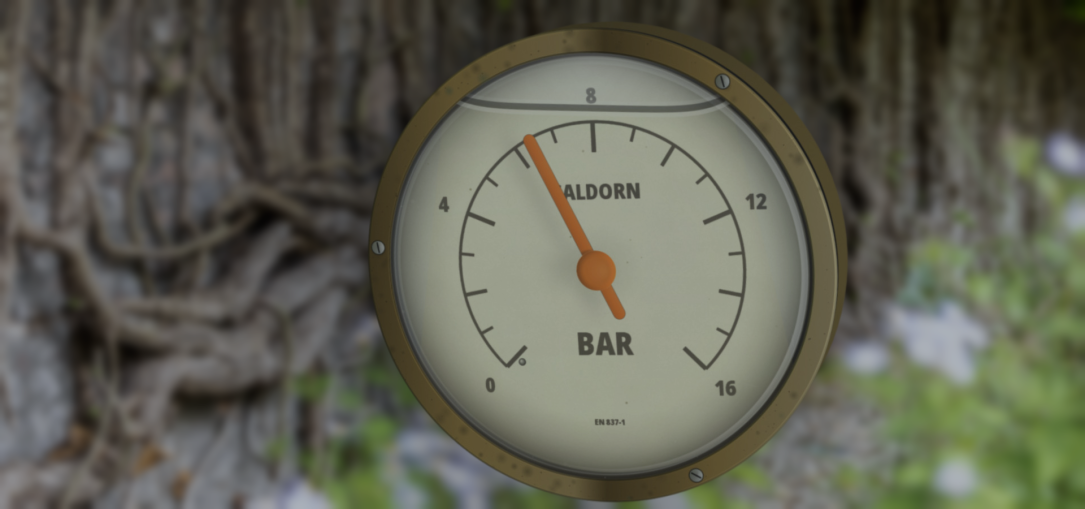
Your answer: 6.5 bar
